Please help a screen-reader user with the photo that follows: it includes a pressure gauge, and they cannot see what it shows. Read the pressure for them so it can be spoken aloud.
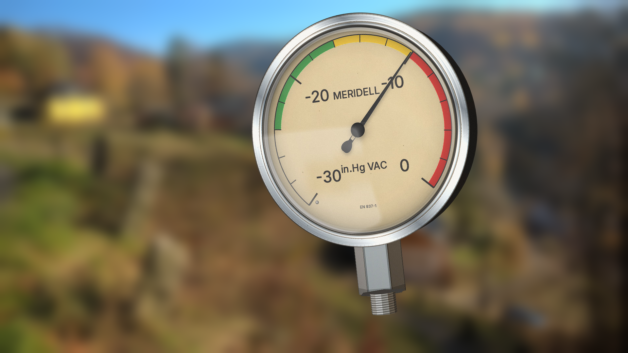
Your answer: -10 inHg
